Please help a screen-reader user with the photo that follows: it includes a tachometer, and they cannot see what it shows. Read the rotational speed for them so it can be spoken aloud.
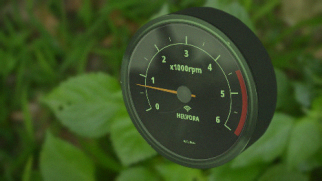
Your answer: 750 rpm
